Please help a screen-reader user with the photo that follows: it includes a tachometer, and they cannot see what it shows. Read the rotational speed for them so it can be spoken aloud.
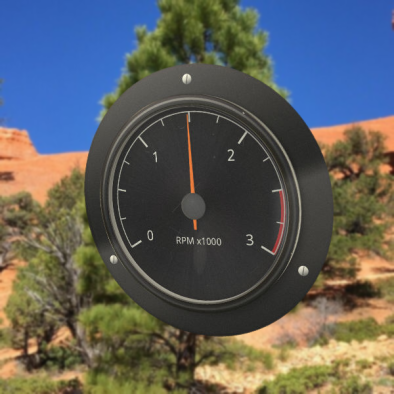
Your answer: 1500 rpm
